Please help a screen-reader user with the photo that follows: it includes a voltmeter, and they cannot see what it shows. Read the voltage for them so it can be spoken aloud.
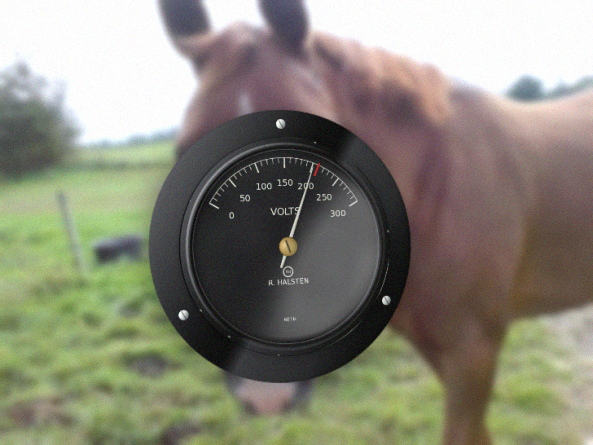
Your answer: 200 V
